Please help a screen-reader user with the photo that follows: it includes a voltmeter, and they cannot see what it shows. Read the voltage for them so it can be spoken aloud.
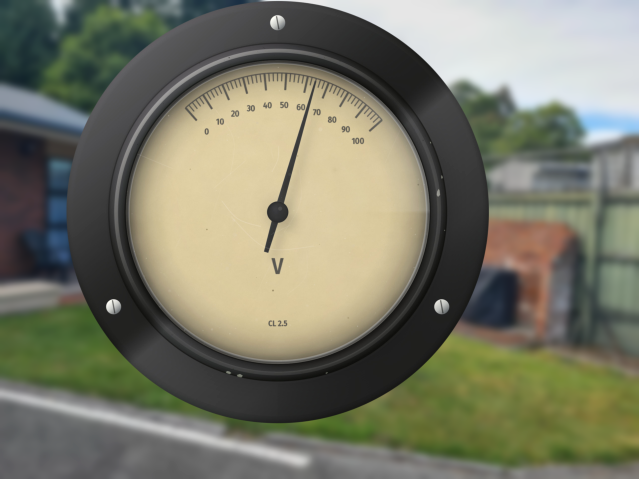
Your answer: 64 V
